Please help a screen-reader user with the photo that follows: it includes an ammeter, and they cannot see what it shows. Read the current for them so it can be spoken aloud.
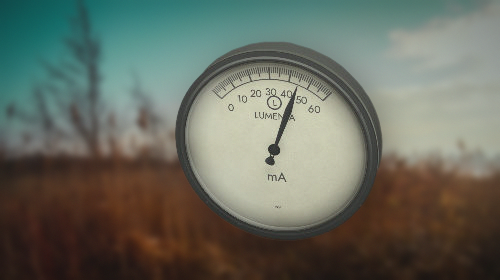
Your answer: 45 mA
